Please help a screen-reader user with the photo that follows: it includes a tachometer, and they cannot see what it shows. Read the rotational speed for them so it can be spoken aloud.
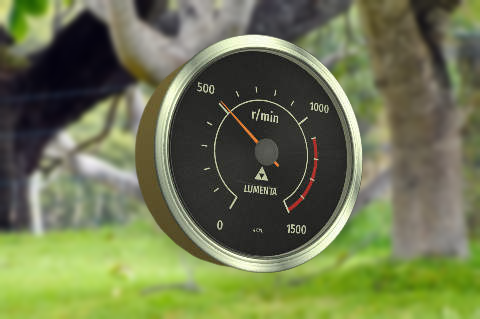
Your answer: 500 rpm
